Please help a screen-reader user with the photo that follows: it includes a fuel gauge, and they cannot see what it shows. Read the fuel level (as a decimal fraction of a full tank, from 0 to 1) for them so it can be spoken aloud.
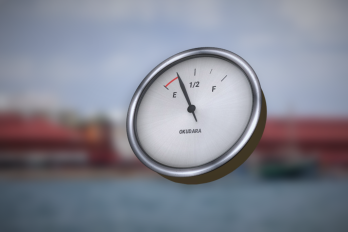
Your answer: 0.25
